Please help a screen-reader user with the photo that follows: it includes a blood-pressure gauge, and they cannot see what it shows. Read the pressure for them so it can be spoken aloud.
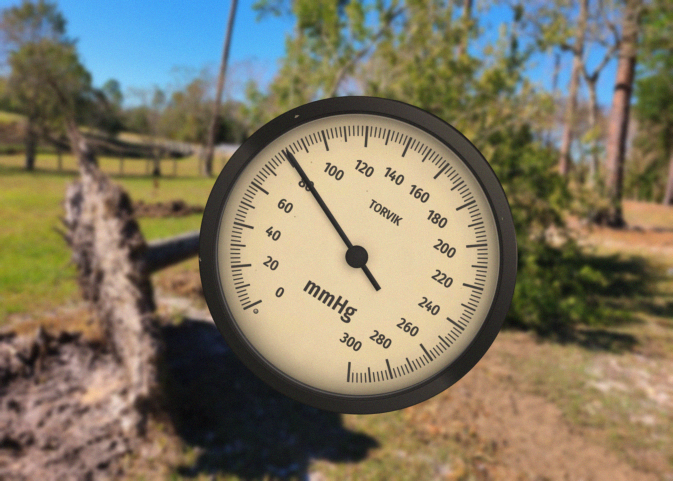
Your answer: 82 mmHg
